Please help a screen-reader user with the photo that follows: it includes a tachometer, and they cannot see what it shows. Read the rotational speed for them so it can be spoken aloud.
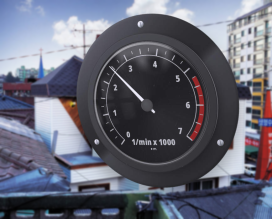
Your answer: 2500 rpm
